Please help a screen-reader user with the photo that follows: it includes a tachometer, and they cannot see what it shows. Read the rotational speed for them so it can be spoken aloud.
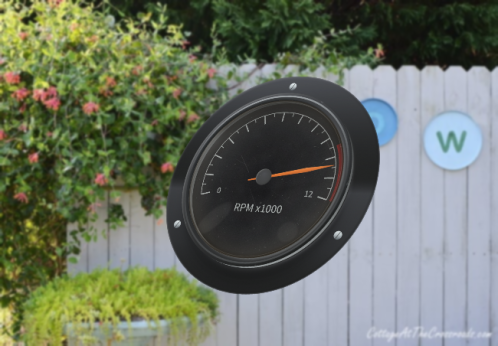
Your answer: 10500 rpm
